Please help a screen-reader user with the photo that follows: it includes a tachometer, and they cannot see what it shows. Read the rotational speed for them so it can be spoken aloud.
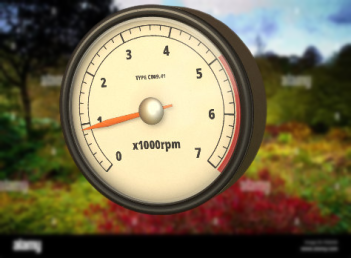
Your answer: 900 rpm
